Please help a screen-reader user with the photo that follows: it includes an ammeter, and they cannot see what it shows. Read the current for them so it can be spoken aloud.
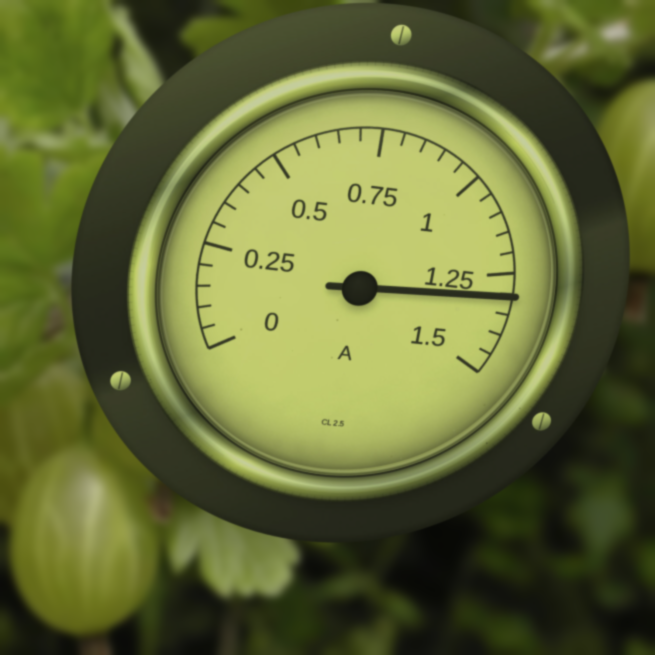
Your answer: 1.3 A
